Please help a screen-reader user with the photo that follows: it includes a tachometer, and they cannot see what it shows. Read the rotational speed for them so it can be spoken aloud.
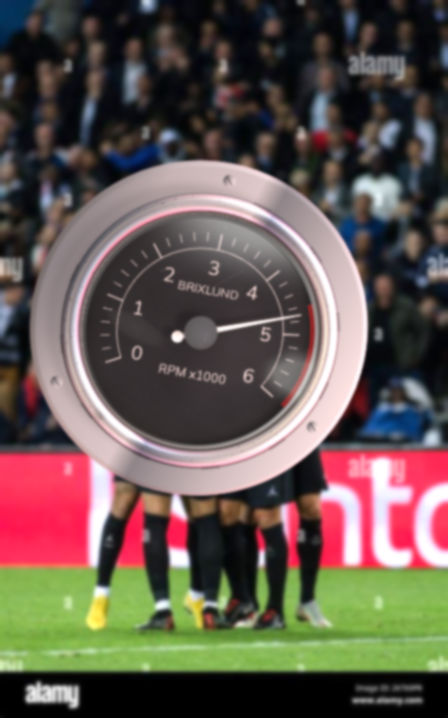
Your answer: 4700 rpm
